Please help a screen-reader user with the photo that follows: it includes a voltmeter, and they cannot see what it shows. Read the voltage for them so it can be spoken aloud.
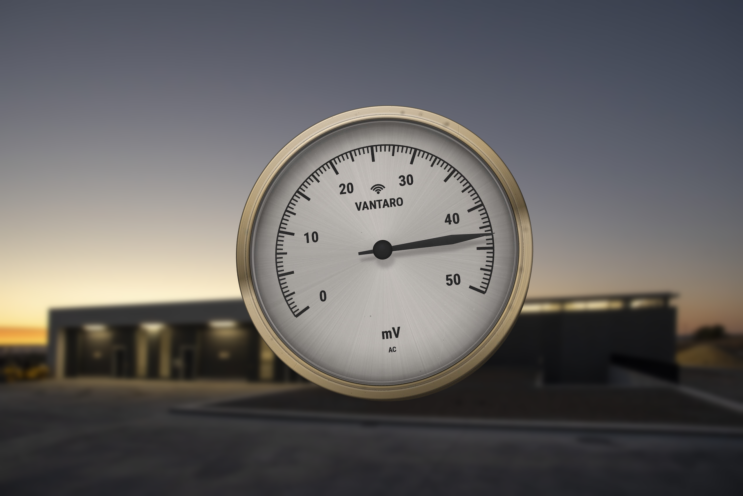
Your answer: 43.5 mV
